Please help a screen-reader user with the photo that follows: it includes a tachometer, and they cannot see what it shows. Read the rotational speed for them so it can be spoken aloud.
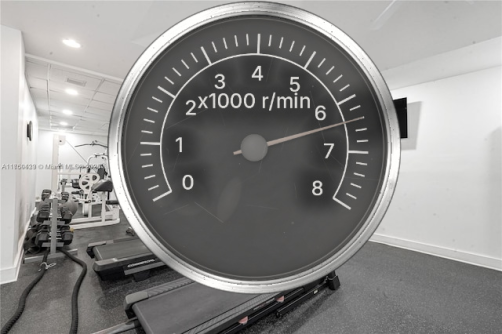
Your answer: 6400 rpm
